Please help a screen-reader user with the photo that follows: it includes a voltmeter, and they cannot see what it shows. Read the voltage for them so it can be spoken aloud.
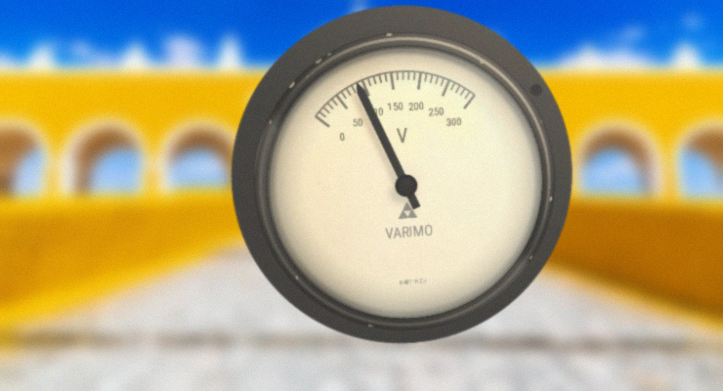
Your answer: 90 V
